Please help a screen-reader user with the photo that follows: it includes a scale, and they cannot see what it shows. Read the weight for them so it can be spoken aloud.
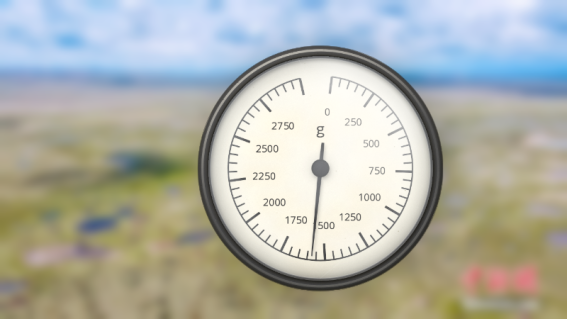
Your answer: 1575 g
